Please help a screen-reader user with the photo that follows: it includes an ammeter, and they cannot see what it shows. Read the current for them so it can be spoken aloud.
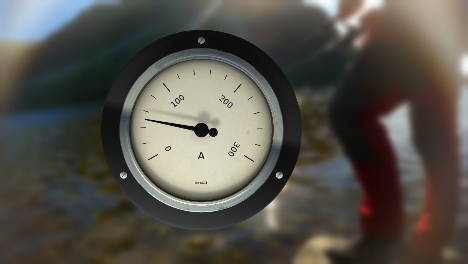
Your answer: 50 A
